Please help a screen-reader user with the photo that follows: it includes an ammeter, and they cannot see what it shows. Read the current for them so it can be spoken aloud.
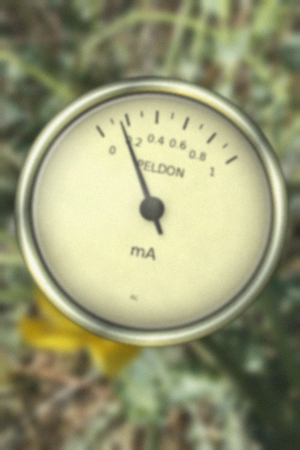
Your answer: 0.15 mA
